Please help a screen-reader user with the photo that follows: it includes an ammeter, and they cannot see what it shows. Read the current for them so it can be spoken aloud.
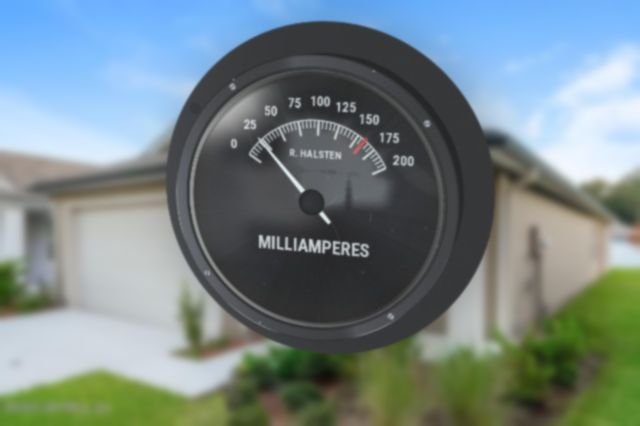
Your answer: 25 mA
